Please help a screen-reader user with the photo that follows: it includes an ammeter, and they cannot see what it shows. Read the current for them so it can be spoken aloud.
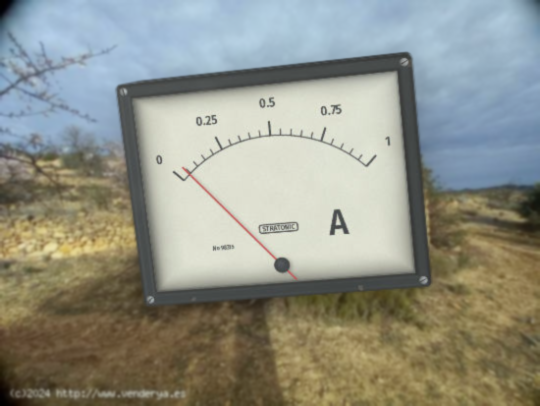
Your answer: 0.05 A
